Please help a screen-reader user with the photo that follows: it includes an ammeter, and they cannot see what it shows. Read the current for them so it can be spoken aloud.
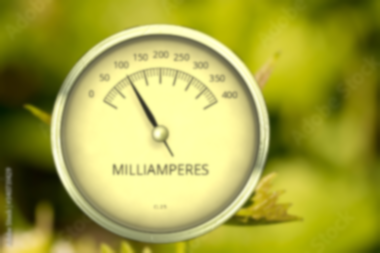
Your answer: 100 mA
